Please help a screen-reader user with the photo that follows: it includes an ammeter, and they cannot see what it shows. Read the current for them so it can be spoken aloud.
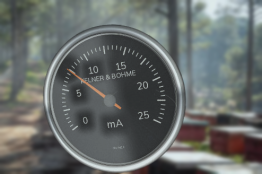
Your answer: 7.5 mA
